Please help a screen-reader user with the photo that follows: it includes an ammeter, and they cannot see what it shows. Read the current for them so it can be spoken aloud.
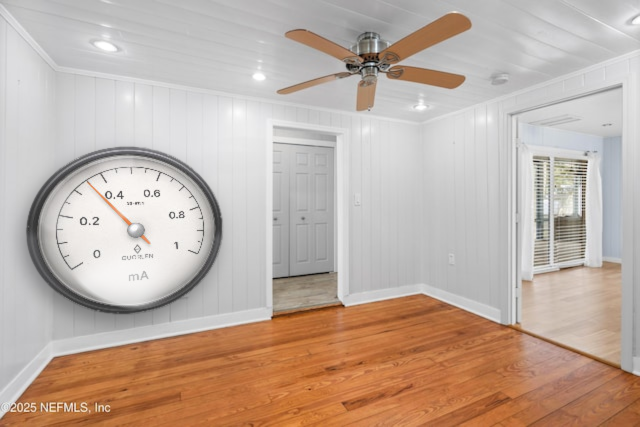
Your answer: 0.35 mA
